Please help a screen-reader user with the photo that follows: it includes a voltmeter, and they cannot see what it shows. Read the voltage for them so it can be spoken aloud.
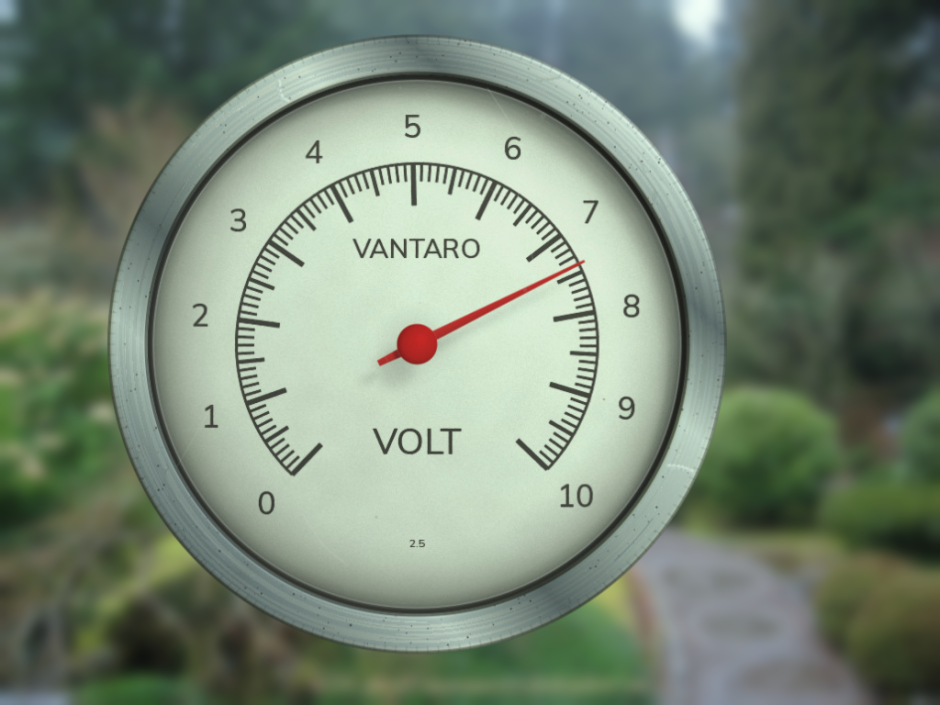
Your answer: 7.4 V
